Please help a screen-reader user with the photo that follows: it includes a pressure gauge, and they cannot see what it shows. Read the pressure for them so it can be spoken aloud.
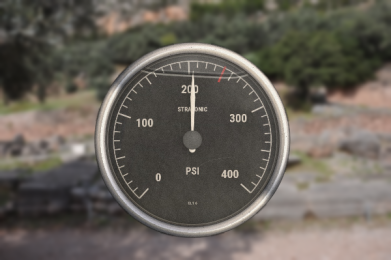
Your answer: 205 psi
